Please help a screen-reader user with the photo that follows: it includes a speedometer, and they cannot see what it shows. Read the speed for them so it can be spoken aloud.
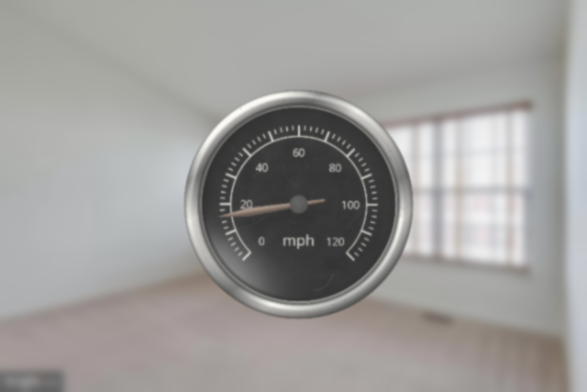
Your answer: 16 mph
